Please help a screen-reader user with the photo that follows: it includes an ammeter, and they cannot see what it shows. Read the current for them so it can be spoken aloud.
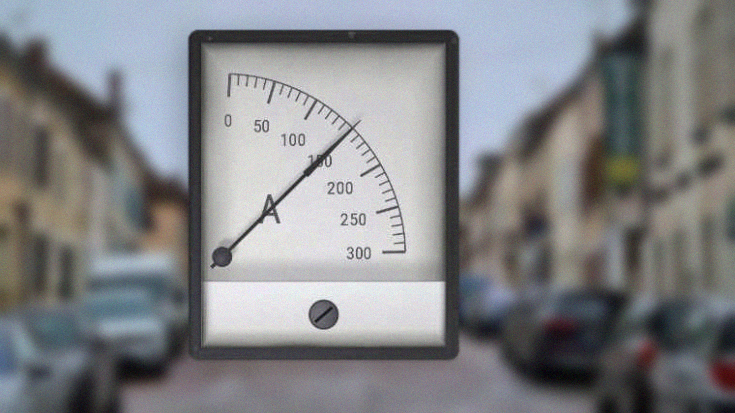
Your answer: 150 A
